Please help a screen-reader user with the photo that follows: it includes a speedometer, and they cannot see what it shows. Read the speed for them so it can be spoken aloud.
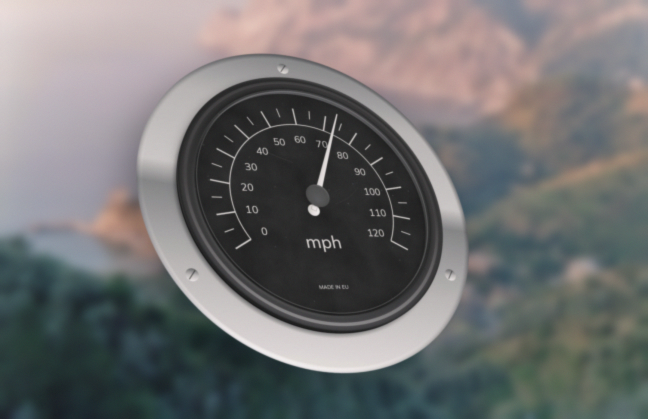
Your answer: 72.5 mph
